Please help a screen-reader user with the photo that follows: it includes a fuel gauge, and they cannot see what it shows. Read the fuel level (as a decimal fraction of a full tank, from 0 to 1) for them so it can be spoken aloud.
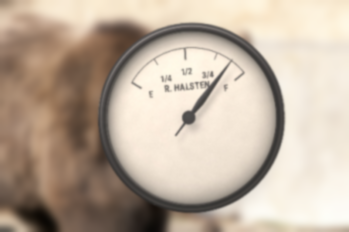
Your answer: 0.875
